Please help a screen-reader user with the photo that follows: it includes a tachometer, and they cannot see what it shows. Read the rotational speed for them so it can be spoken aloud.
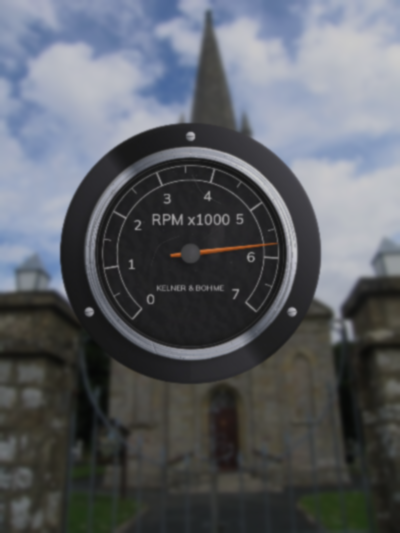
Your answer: 5750 rpm
